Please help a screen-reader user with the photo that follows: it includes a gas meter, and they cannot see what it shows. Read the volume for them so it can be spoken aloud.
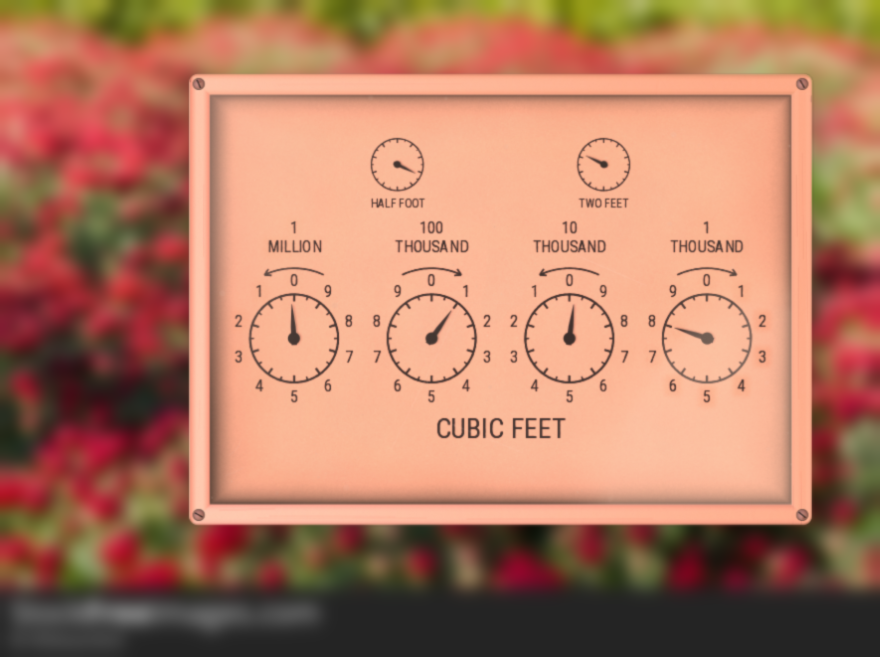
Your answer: 9800 ft³
